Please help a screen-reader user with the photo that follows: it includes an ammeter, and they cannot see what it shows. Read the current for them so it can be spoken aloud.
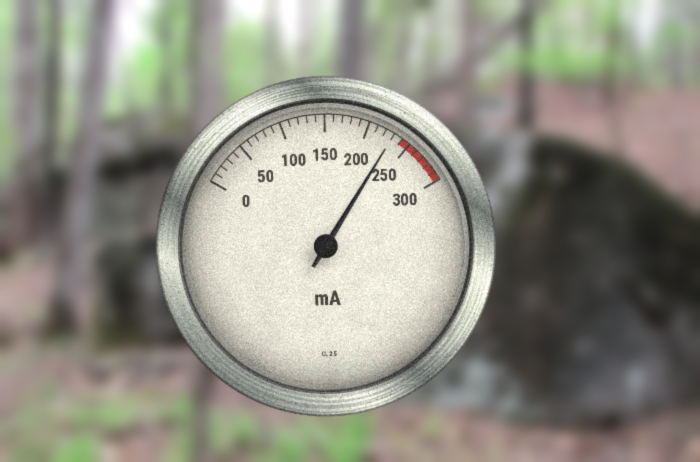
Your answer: 230 mA
